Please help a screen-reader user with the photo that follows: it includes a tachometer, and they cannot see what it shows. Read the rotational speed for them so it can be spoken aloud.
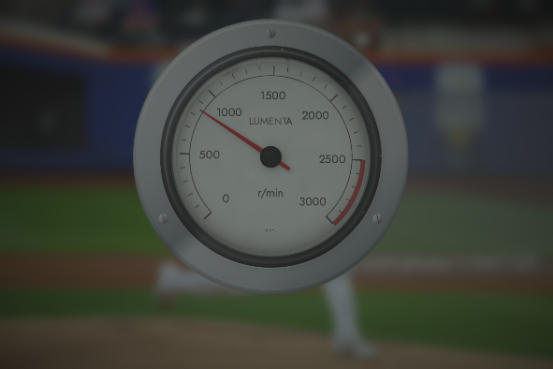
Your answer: 850 rpm
